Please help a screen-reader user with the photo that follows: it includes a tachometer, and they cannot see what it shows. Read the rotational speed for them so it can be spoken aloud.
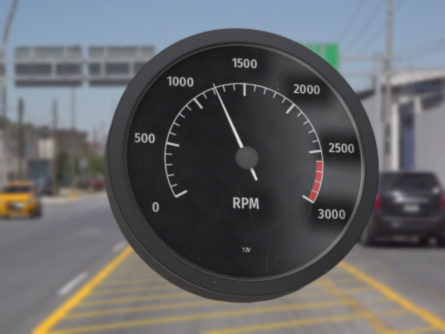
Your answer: 1200 rpm
